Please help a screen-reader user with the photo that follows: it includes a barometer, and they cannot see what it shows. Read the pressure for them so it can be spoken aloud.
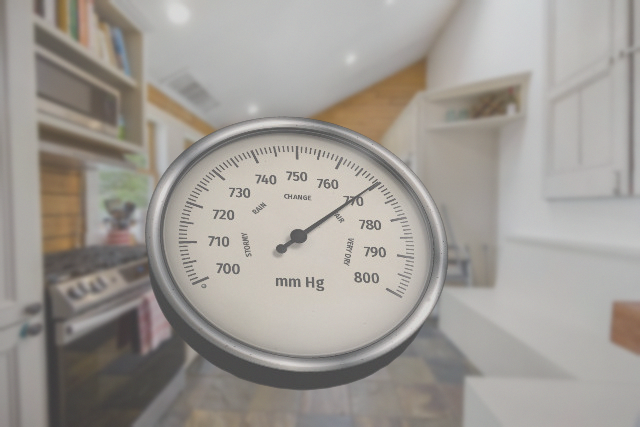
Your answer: 770 mmHg
